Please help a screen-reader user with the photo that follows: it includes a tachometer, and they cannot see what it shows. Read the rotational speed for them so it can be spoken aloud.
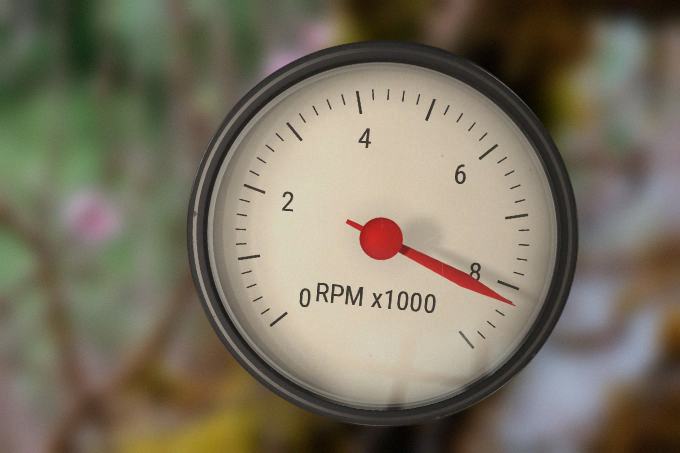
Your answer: 8200 rpm
